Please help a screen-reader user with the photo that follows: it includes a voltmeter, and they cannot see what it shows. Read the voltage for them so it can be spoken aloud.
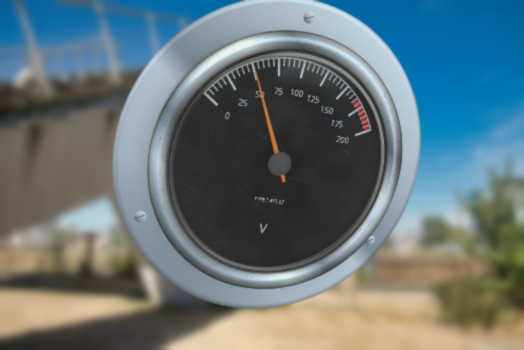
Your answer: 50 V
